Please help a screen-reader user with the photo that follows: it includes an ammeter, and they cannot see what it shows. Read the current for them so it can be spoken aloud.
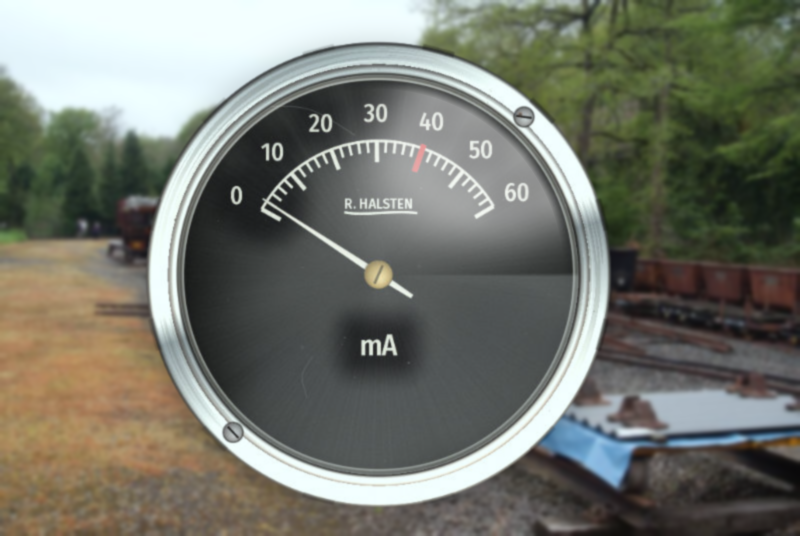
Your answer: 2 mA
